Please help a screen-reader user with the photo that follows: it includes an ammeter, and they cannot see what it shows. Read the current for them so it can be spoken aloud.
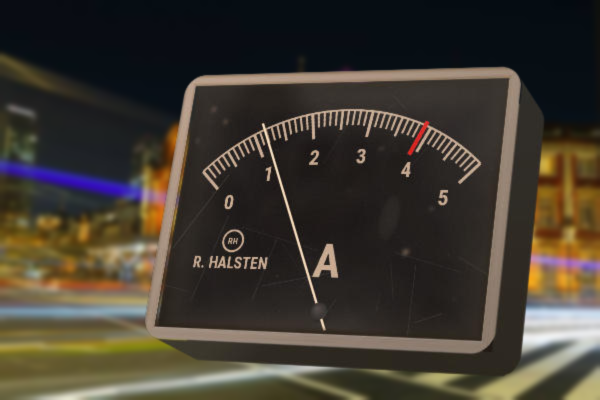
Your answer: 1.2 A
